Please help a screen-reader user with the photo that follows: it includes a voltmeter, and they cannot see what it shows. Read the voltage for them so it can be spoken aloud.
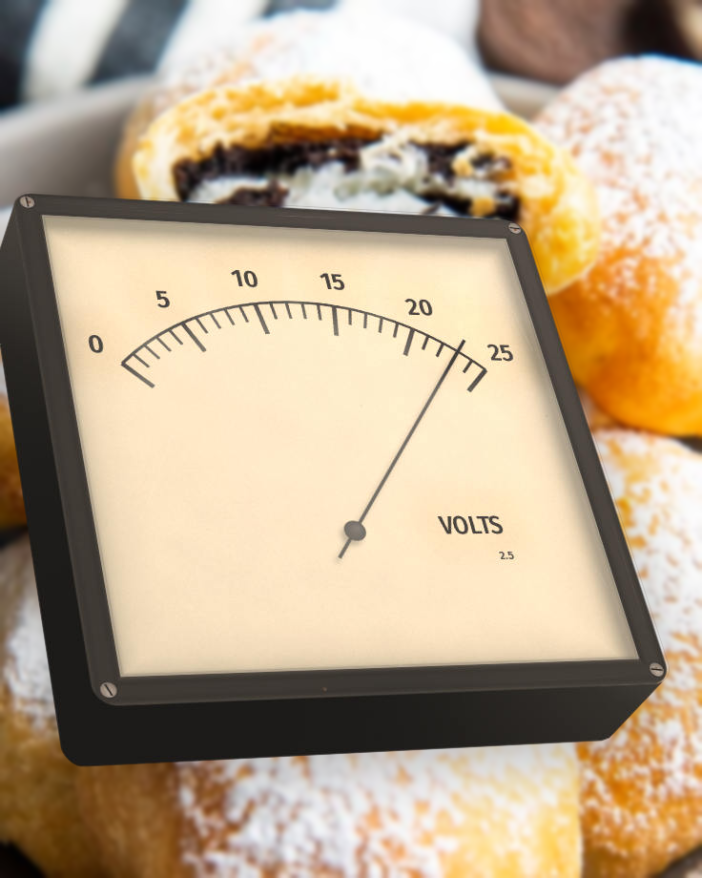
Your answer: 23 V
